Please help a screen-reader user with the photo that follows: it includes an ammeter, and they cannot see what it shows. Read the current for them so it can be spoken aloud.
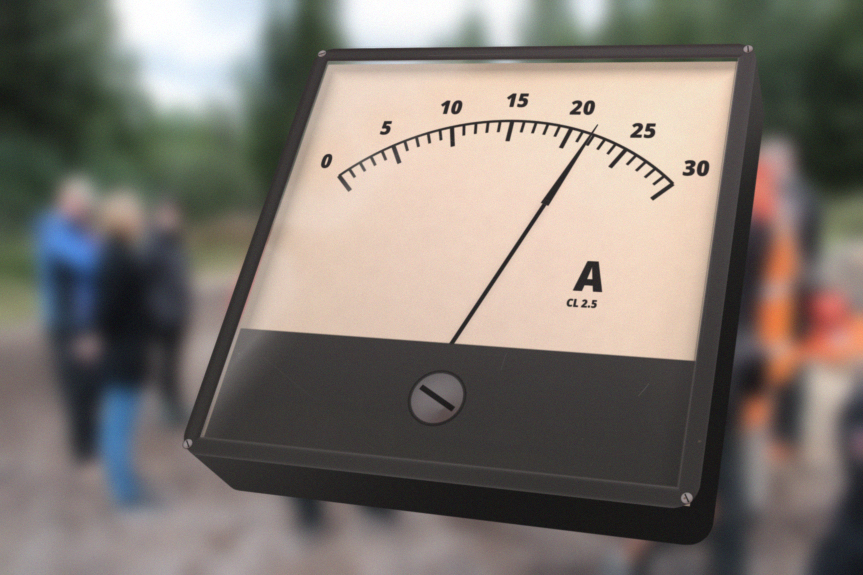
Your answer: 22 A
